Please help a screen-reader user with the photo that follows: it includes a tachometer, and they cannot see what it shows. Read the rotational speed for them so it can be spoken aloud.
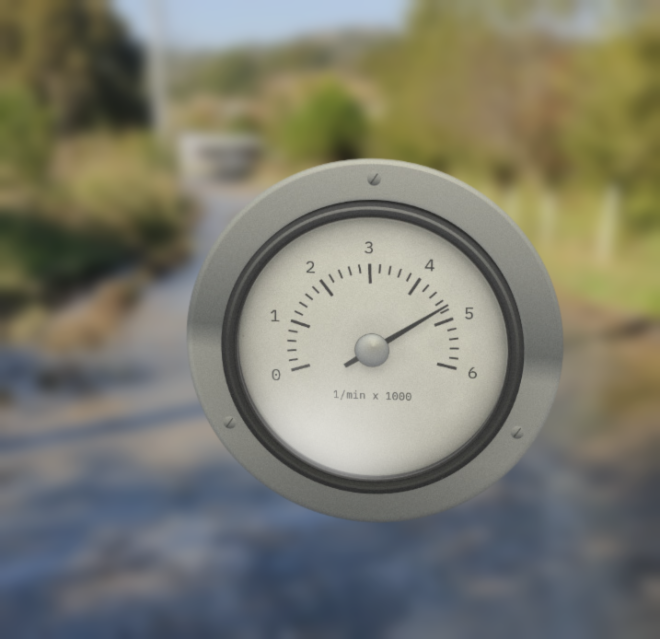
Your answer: 4700 rpm
